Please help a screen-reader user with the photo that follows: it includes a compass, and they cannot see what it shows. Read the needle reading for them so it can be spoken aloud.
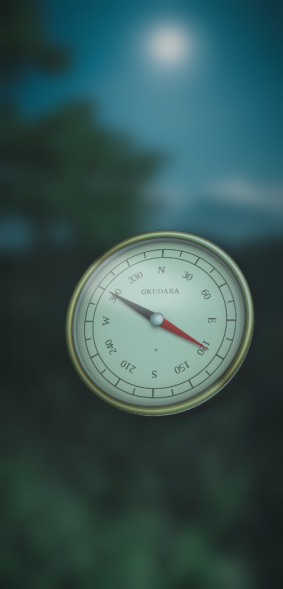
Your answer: 120 °
